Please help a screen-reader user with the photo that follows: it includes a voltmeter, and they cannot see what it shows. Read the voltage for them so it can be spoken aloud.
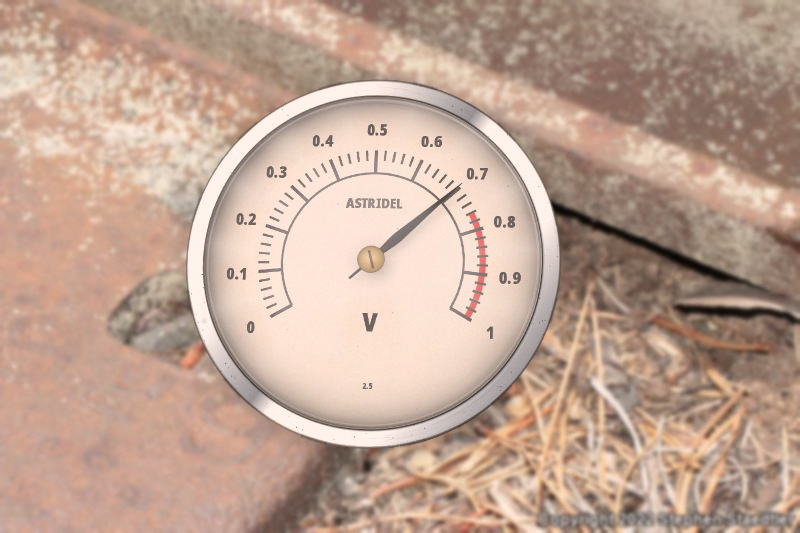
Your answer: 0.7 V
